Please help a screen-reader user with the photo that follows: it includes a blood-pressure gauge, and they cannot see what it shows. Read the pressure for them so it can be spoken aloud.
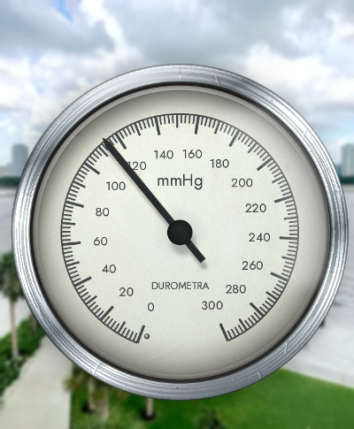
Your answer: 114 mmHg
